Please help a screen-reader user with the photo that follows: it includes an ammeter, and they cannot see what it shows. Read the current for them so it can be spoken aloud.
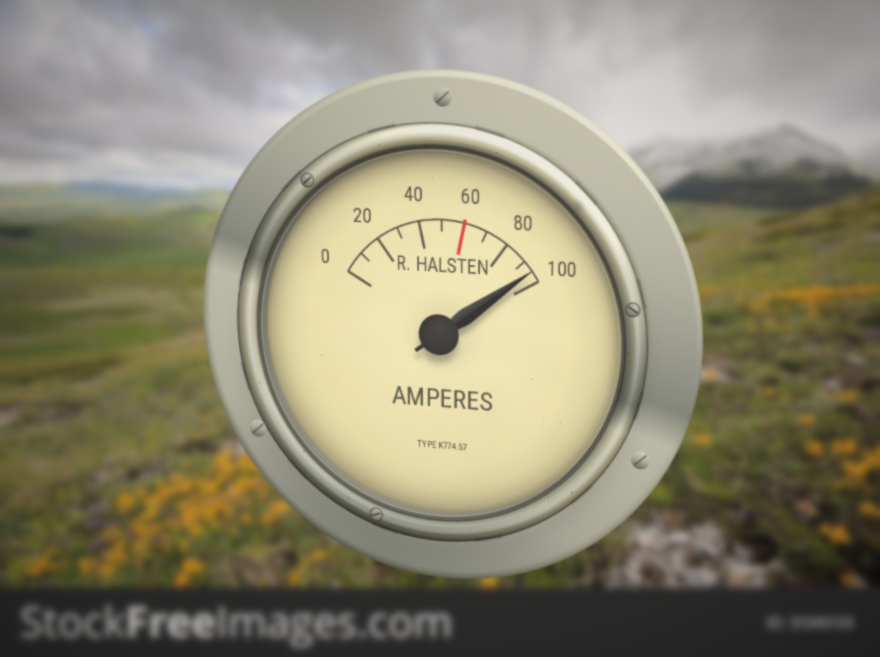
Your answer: 95 A
